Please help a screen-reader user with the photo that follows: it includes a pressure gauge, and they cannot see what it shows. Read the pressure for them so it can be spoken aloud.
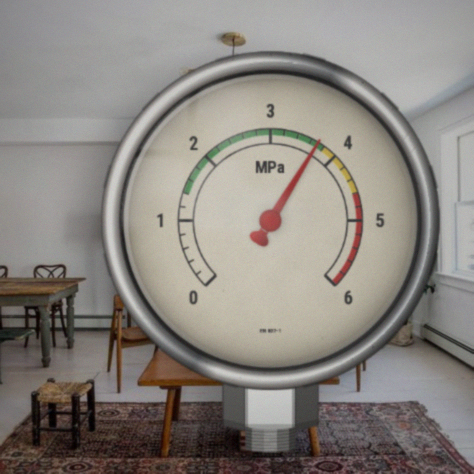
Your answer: 3.7 MPa
